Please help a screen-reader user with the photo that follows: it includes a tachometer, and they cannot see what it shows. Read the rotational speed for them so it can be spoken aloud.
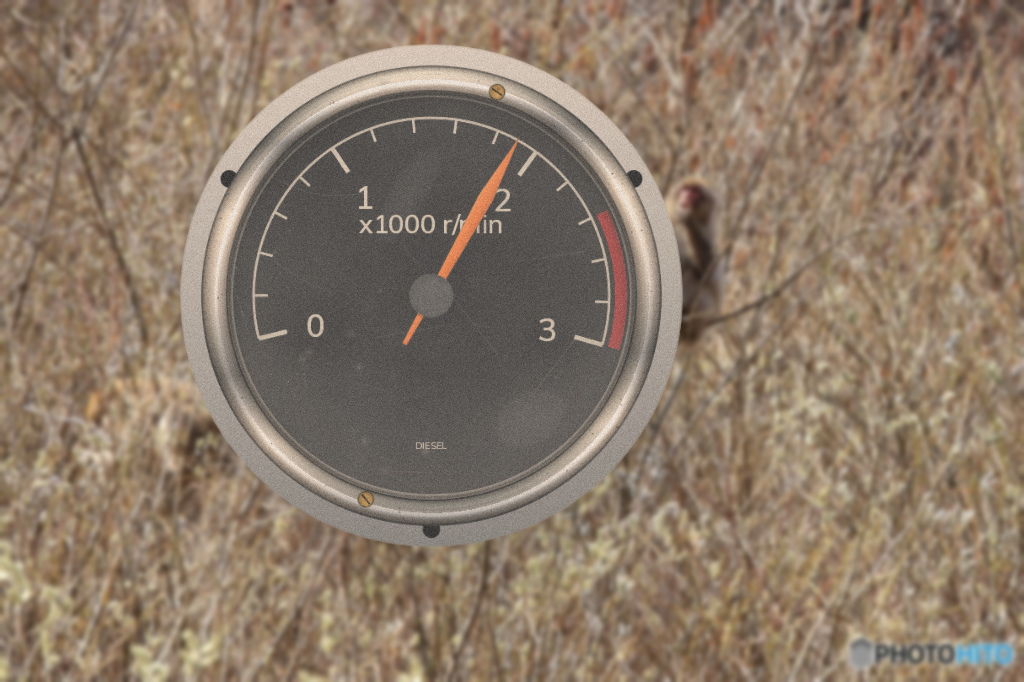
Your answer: 1900 rpm
